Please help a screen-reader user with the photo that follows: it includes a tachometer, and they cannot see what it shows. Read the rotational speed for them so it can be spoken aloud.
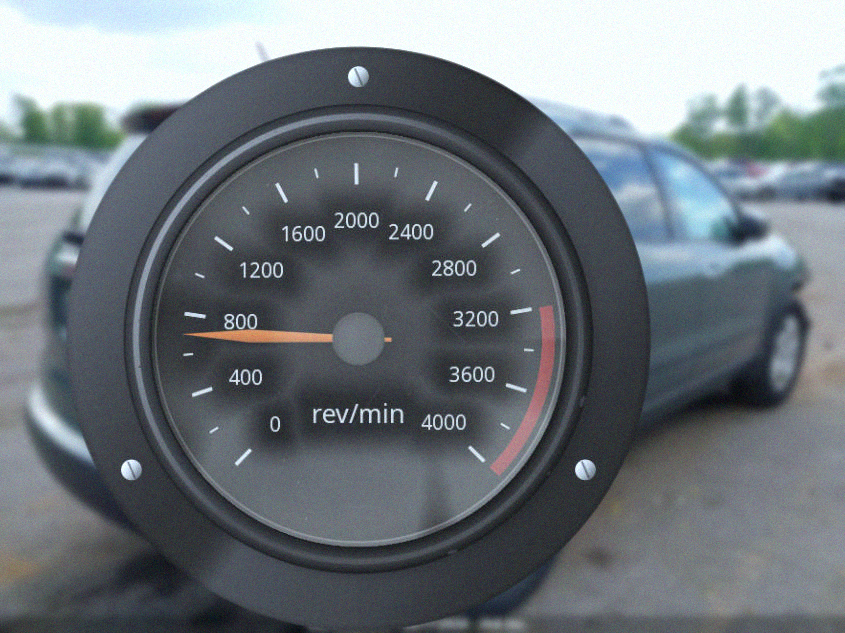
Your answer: 700 rpm
